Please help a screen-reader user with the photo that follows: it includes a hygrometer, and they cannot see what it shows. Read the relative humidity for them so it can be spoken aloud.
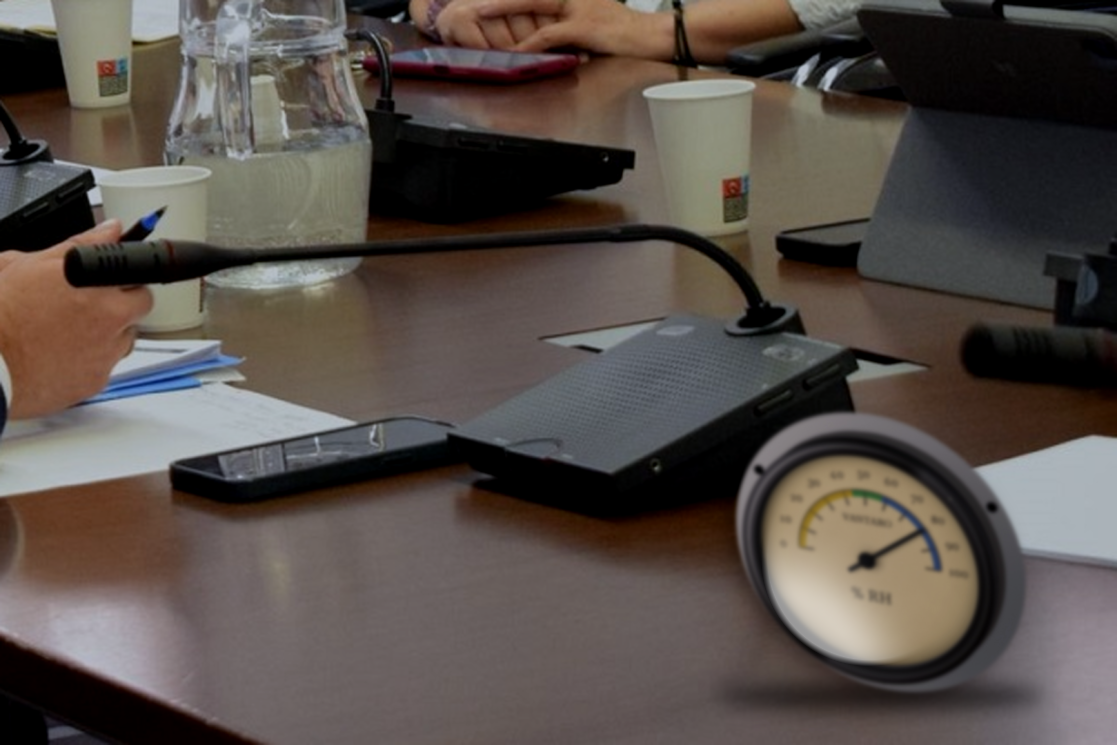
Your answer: 80 %
